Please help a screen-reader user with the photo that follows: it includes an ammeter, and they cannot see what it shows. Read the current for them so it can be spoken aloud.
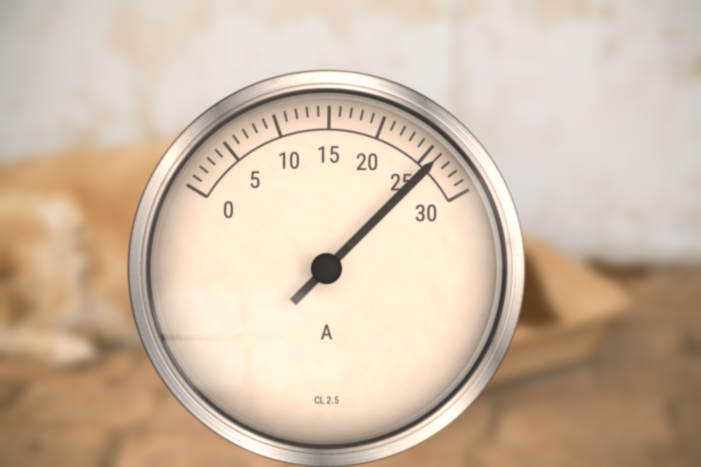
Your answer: 26 A
